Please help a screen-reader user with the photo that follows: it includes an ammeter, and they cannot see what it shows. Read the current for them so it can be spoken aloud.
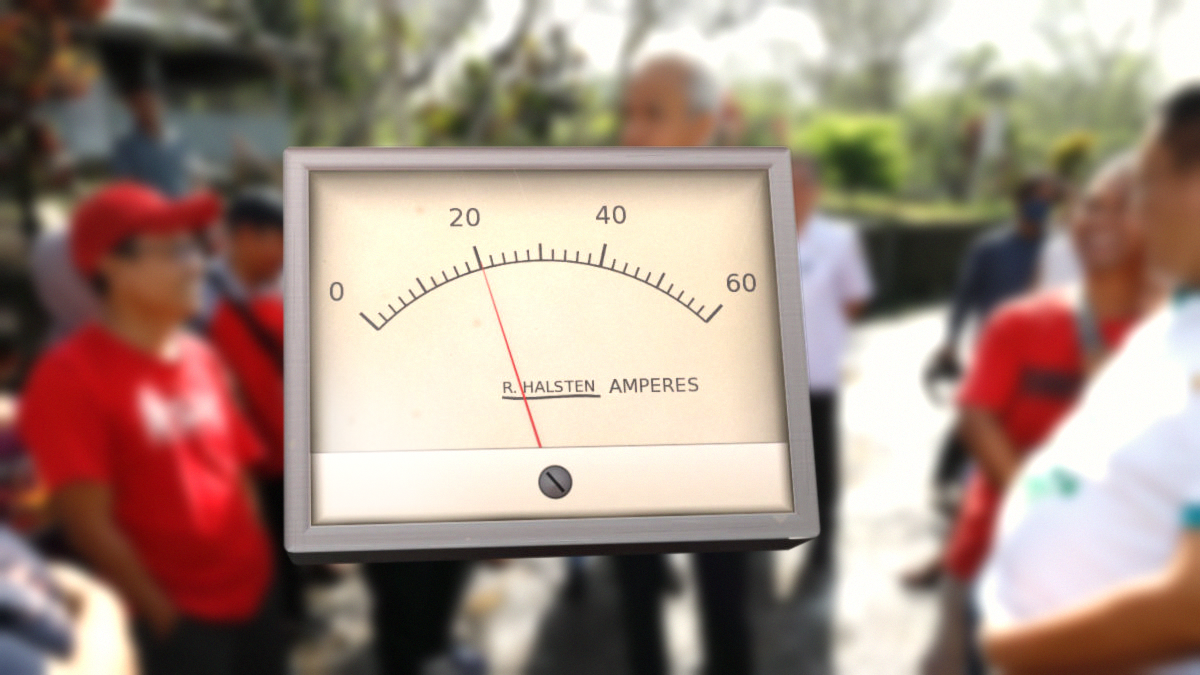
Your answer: 20 A
